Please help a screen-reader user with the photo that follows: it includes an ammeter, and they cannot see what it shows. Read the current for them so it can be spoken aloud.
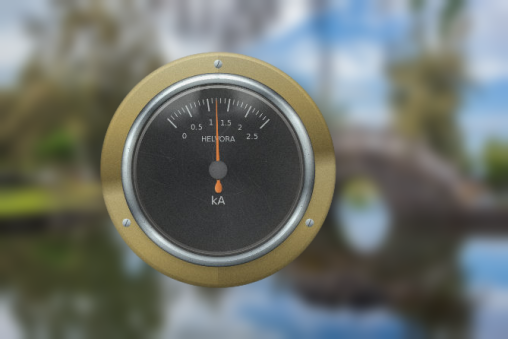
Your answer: 1.2 kA
